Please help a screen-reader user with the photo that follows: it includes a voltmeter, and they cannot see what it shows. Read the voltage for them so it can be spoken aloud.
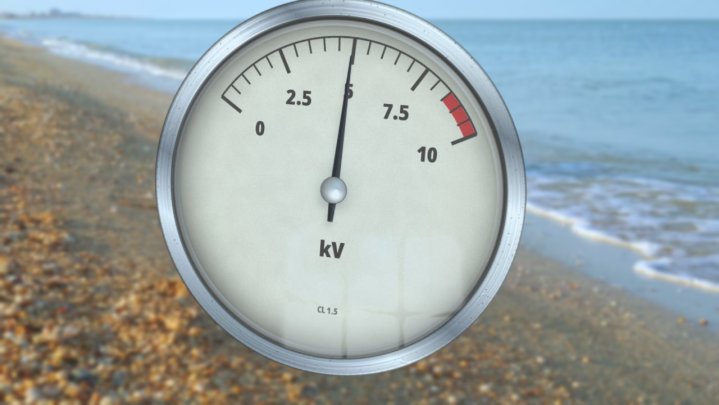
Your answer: 5 kV
